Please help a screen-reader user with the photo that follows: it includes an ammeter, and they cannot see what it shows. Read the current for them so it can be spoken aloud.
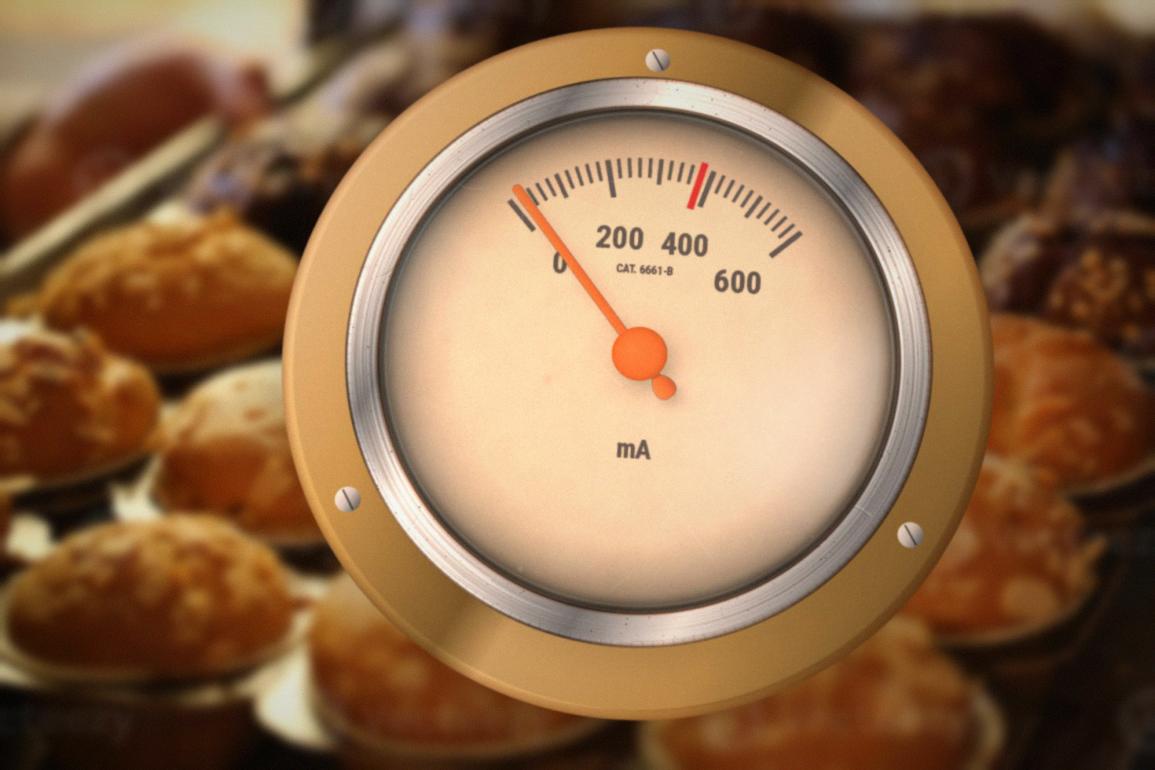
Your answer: 20 mA
